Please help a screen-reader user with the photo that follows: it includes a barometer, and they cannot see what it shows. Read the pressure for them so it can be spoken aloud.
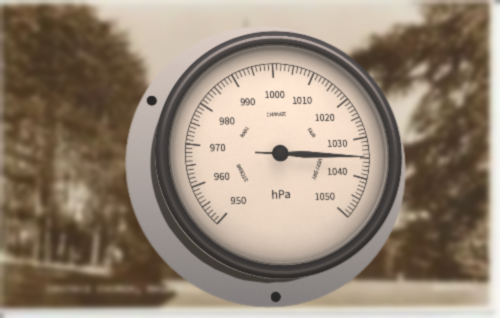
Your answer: 1035 hPa
